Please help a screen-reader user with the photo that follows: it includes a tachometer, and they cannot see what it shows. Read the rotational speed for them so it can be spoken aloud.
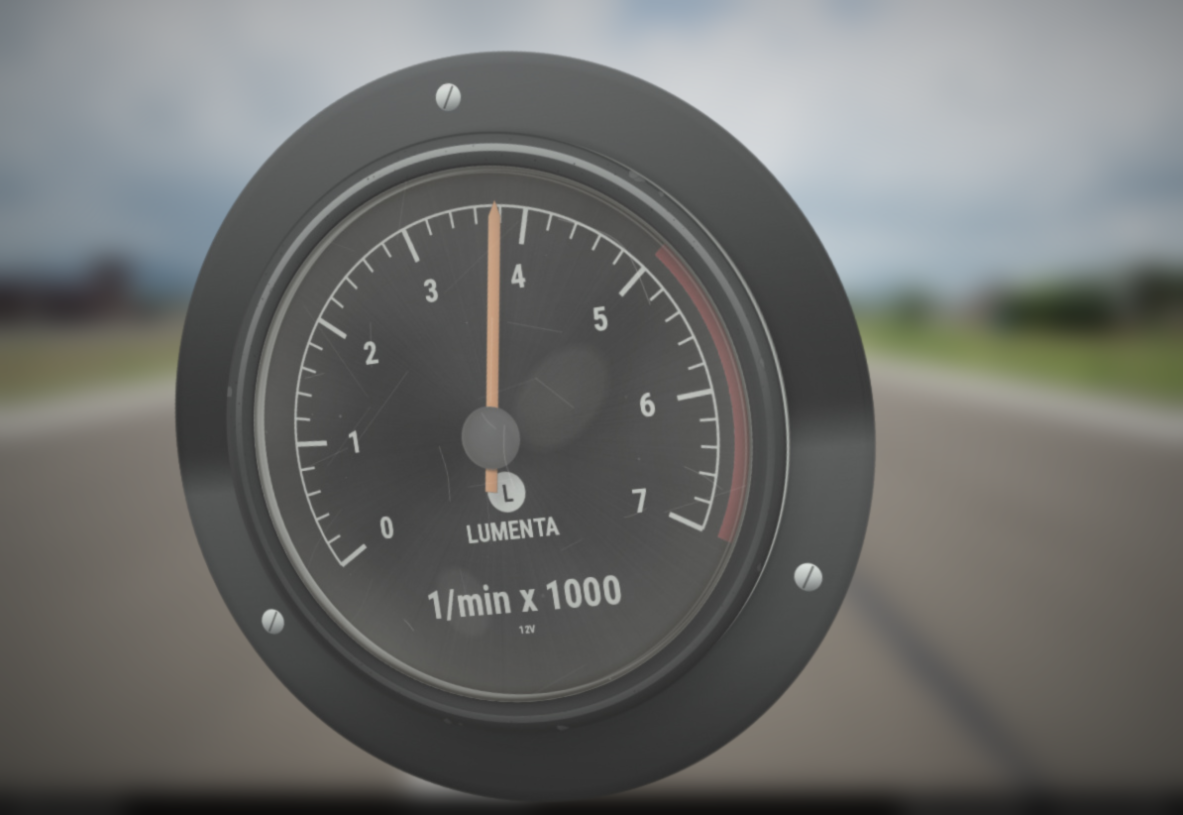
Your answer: 3800 rpm
